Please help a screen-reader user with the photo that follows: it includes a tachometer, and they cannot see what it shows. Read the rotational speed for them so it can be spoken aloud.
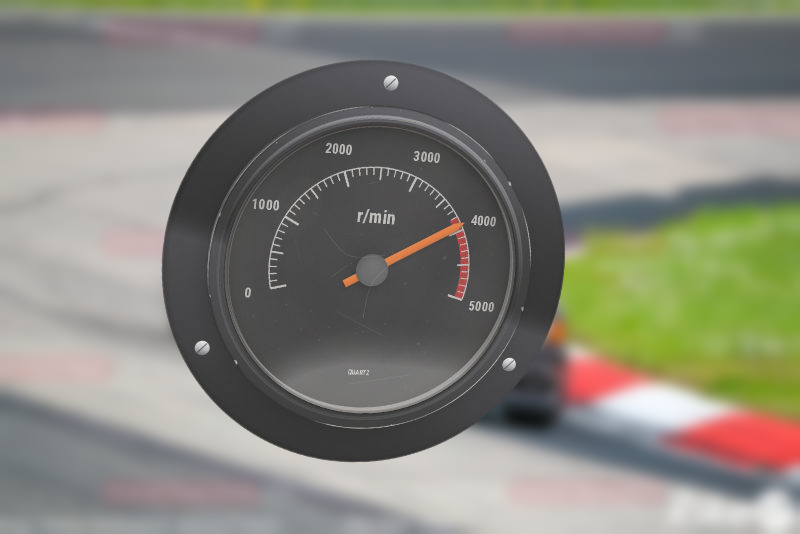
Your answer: 3900 rpm
